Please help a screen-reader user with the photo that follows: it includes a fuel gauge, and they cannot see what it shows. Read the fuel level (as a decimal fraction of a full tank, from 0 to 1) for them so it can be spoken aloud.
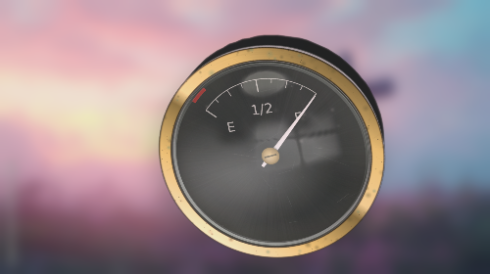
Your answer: 1
